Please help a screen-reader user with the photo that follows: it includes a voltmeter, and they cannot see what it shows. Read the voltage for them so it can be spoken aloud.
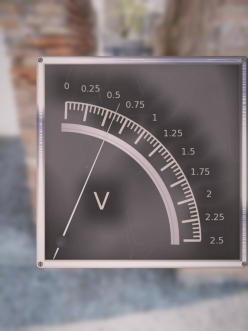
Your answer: 0.6 V
